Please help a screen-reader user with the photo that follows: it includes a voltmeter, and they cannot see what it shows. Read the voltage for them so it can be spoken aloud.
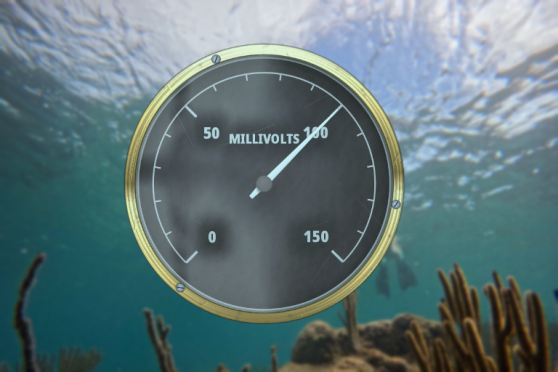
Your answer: 100 mV
